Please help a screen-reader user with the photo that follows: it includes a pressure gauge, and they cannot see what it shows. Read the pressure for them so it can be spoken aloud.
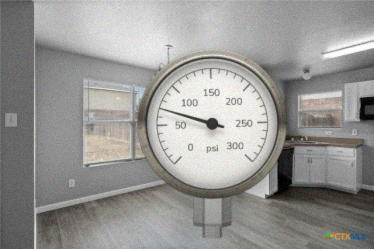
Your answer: 70 psi
